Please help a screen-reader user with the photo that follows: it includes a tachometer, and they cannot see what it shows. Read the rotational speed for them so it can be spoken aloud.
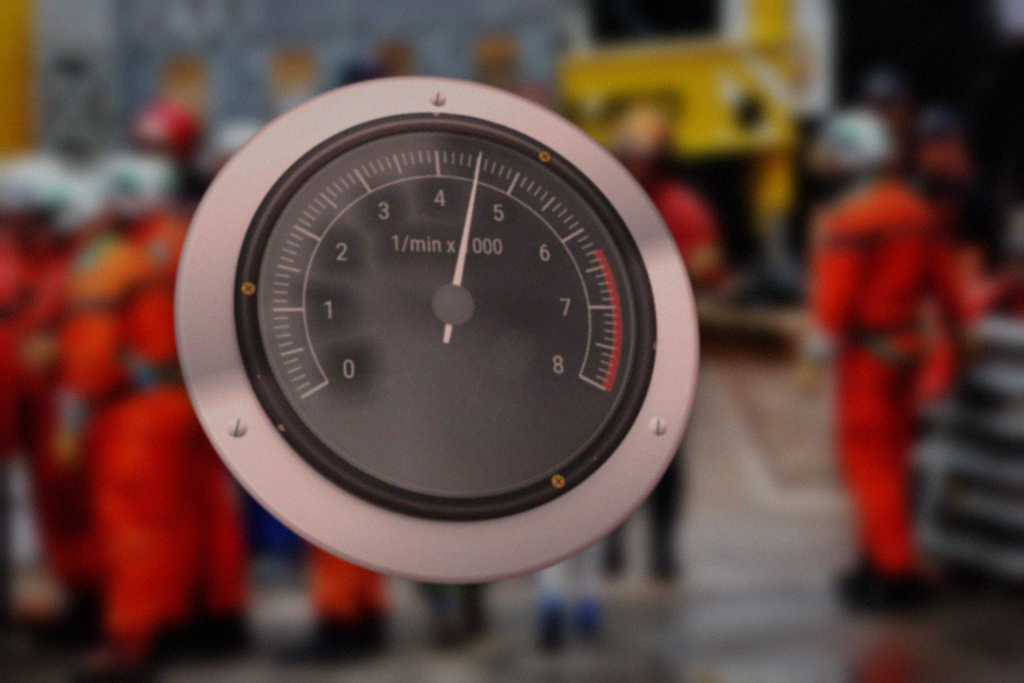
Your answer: 4500 rpm
